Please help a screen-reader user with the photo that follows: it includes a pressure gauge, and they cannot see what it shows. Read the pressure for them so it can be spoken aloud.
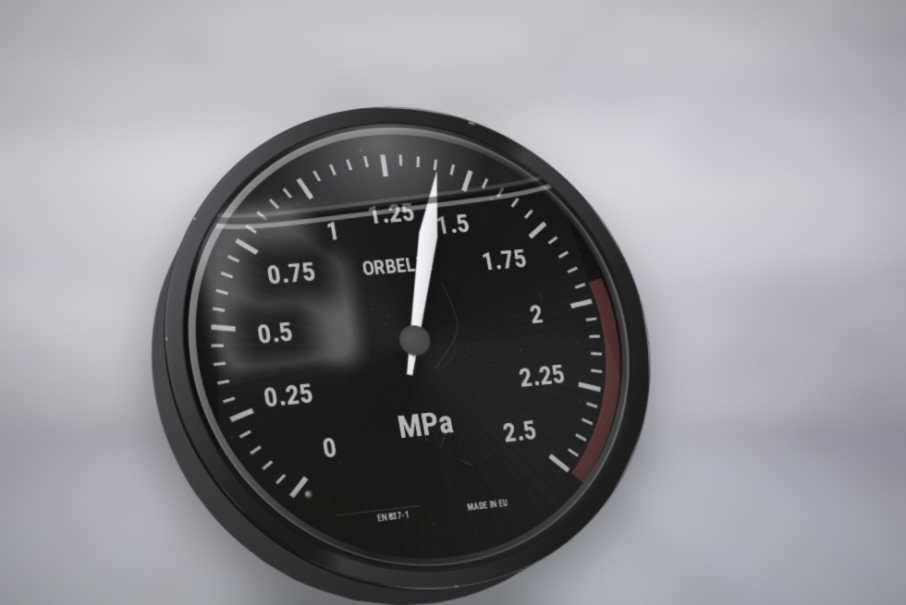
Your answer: 1.4 MPa
